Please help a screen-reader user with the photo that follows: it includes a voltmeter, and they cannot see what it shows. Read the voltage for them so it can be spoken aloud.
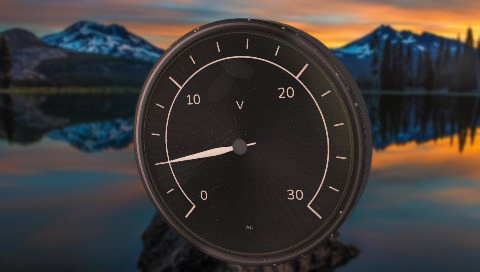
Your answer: 4 V
